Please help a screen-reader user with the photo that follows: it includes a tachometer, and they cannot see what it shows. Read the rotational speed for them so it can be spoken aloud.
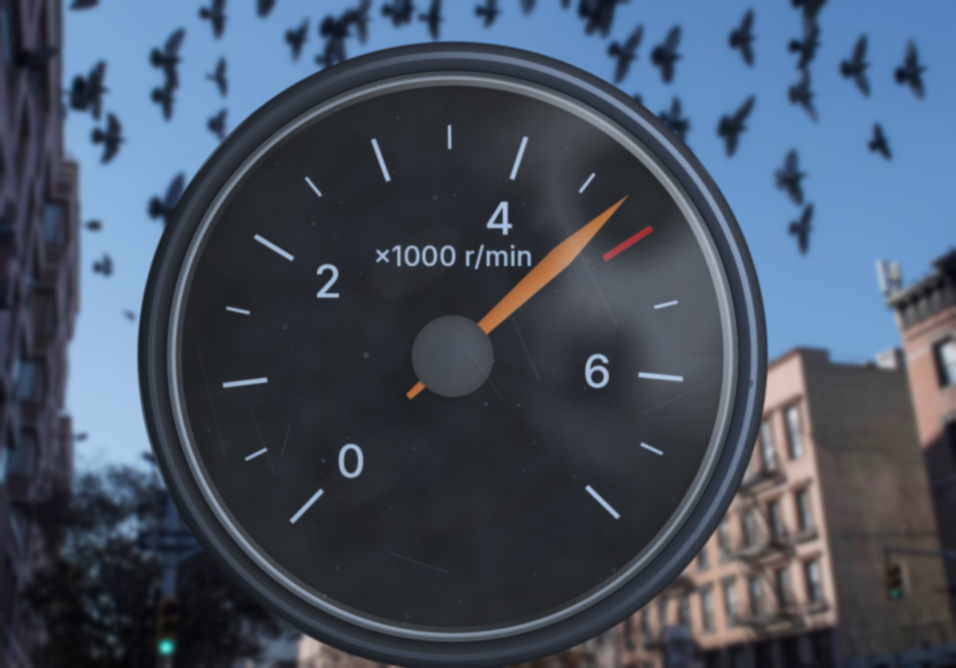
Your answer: 4750 rpm
